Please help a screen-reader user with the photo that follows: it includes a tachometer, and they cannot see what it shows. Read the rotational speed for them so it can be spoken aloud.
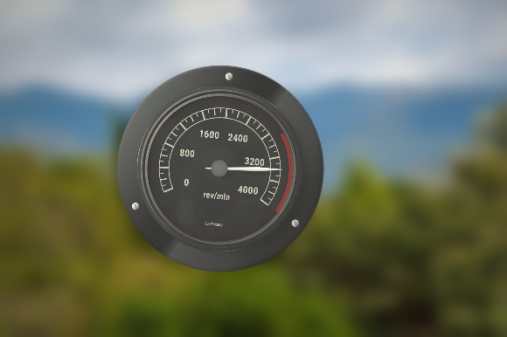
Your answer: 3400 rpm
